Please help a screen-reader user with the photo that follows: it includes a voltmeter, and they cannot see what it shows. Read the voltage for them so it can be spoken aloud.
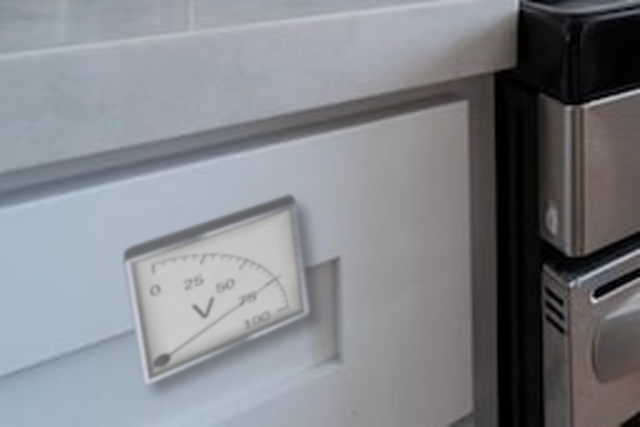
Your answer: 75 V
